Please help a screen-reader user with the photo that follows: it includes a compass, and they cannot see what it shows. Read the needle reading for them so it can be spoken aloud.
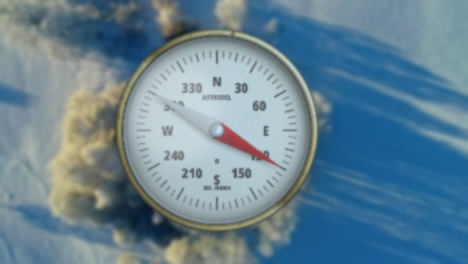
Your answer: 120 °
